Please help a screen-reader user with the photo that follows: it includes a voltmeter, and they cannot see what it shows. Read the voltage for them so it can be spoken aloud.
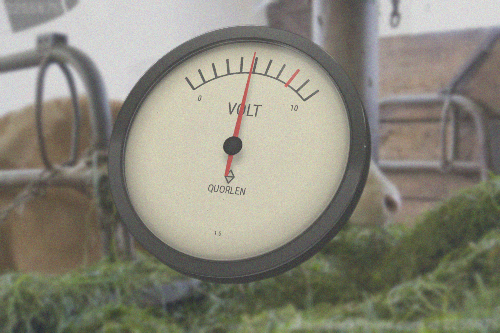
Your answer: 5 V
